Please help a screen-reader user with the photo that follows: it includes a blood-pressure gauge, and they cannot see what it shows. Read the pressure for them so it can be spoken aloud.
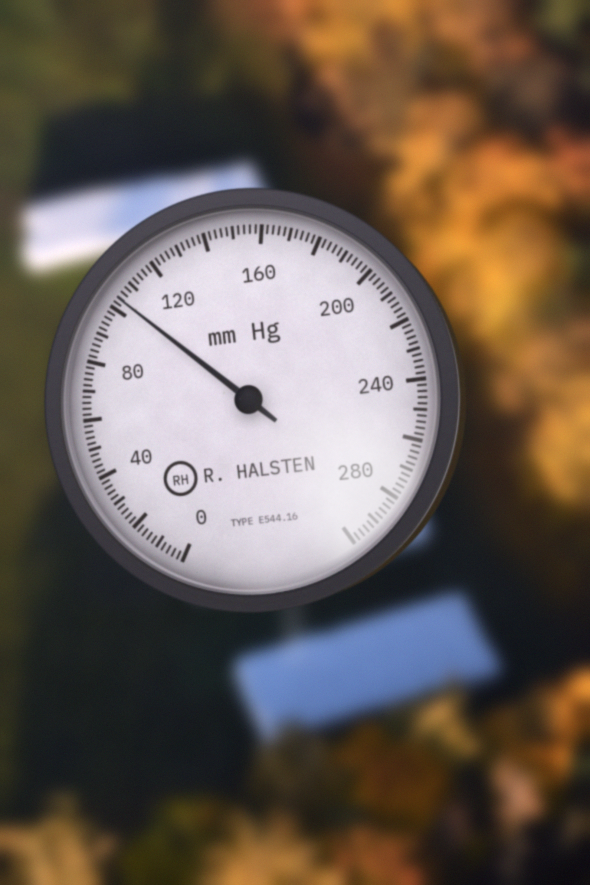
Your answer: 104 mmHg
